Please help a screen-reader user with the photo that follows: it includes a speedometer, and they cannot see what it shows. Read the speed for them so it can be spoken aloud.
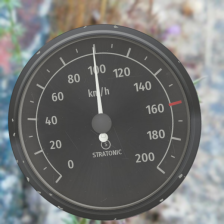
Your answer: 100 km/h
